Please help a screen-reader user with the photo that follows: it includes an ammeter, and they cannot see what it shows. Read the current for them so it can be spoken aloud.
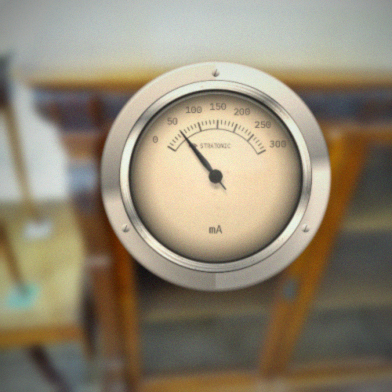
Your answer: 50 mA
